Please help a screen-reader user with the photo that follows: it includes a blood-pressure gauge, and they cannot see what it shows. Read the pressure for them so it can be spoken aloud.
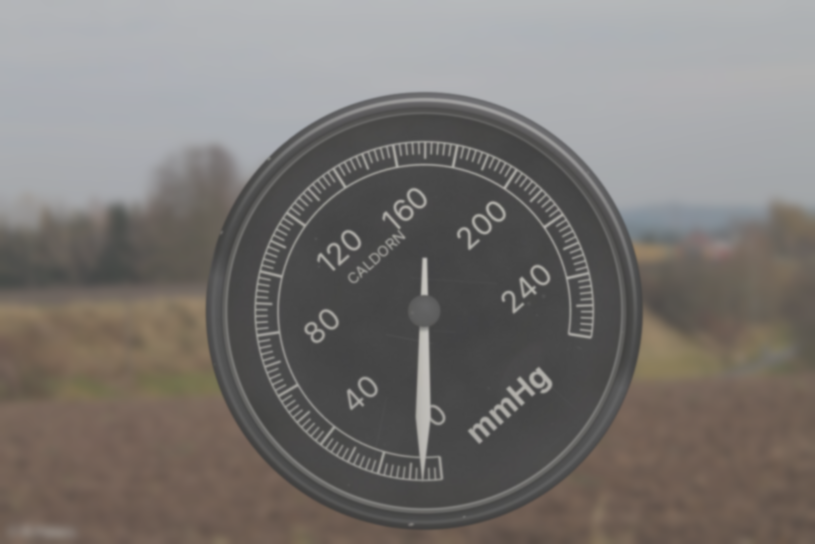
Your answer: 6 mmHg
